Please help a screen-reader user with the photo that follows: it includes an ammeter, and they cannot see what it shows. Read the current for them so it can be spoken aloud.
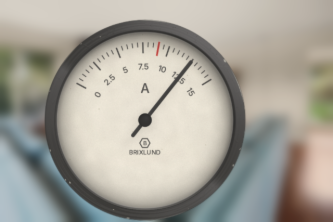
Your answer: 12.5 A
